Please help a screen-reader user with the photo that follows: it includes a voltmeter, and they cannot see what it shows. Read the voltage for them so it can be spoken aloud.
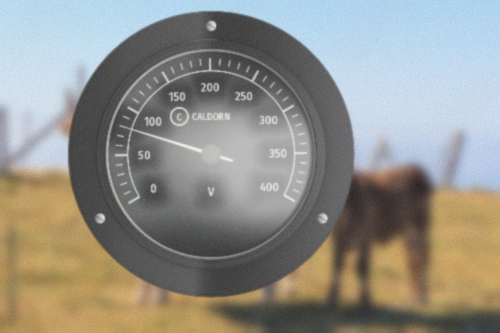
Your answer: 80 V
